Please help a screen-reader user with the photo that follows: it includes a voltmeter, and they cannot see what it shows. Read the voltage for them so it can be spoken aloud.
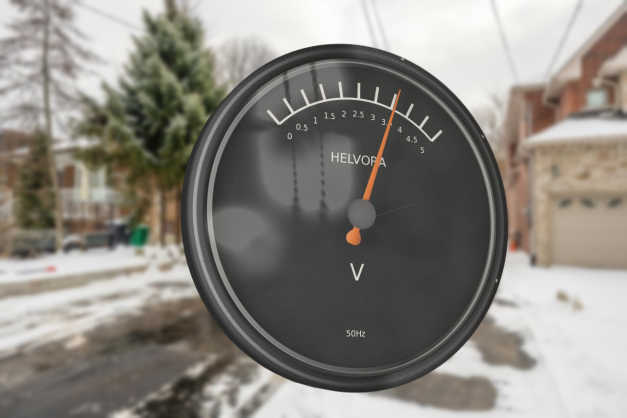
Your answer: 3.5 V
